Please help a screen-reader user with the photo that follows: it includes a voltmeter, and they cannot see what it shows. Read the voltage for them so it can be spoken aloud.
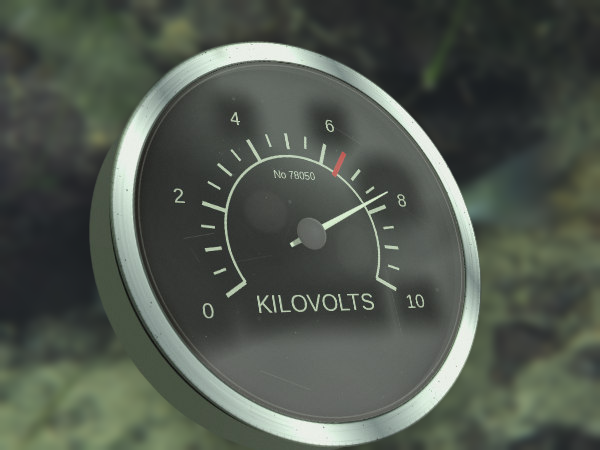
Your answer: 7.75 kV
